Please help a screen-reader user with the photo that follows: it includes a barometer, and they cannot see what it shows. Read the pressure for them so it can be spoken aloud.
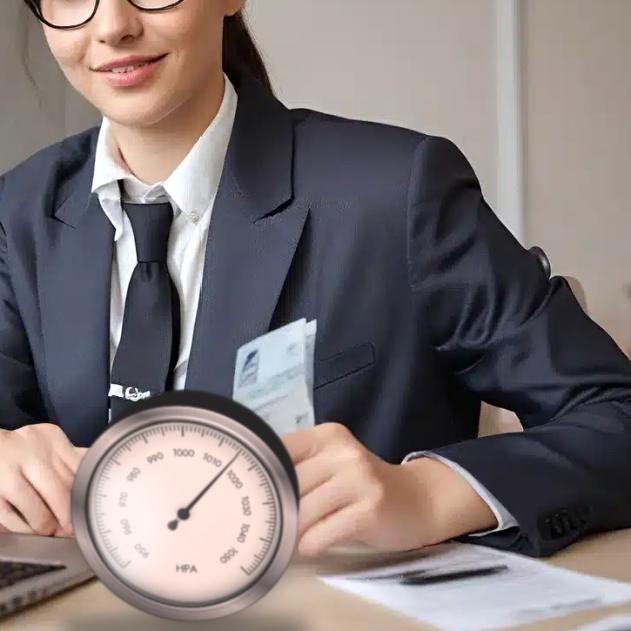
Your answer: 1015 hPa
